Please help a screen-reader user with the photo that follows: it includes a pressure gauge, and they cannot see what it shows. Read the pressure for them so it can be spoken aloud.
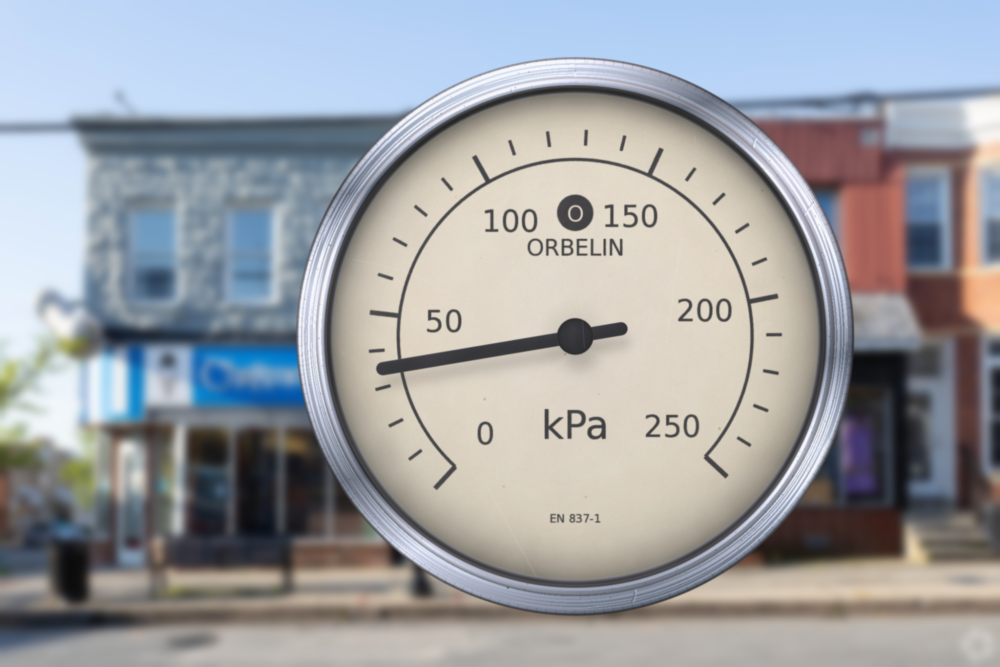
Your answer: 35 kPa
